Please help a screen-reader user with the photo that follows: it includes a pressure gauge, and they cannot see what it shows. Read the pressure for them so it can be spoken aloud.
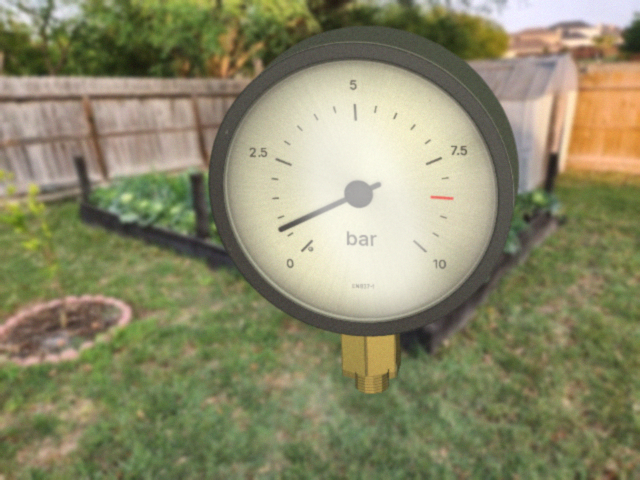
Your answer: 0.75 bar
